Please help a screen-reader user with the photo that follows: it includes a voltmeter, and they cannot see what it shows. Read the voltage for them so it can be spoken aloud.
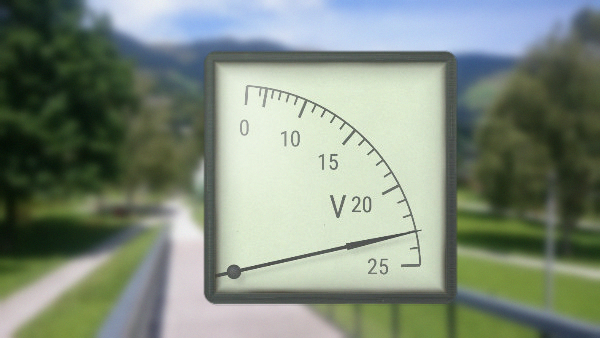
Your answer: 23 V
